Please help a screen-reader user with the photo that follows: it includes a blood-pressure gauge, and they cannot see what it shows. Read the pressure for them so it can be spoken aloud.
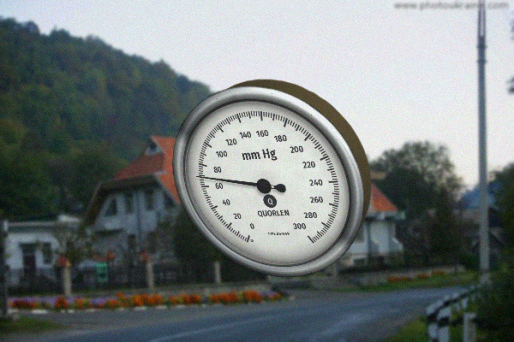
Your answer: 70 mmHg
